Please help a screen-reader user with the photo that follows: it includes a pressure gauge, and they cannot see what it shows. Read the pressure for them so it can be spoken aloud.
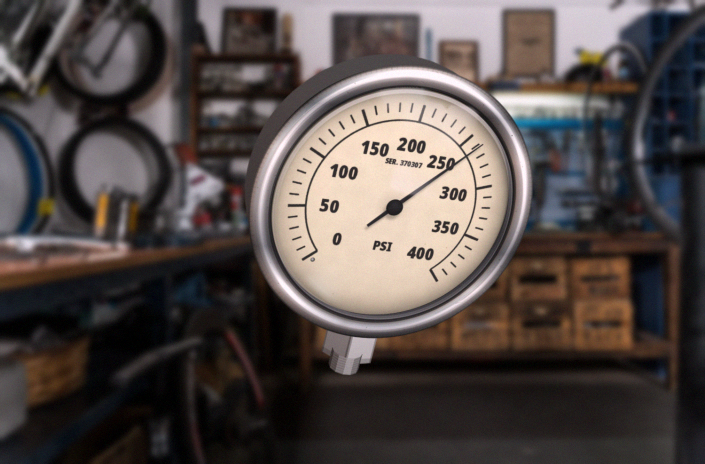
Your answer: 260 psi
